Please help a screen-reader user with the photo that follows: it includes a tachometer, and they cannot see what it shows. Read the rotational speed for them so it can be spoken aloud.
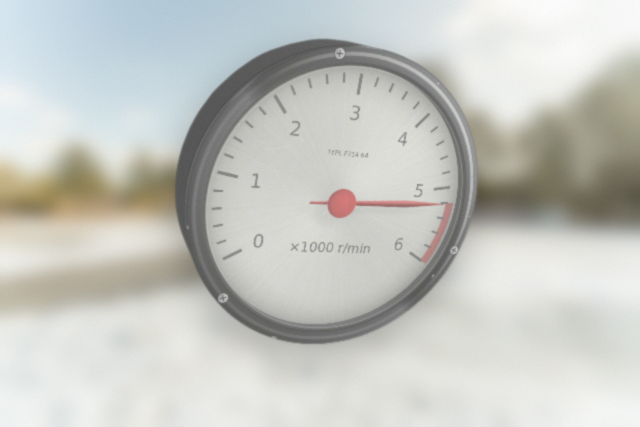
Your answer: 5200 rpm
